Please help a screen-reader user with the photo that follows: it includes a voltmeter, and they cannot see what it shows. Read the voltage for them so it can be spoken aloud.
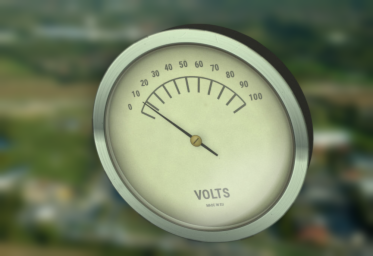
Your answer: 10 V
